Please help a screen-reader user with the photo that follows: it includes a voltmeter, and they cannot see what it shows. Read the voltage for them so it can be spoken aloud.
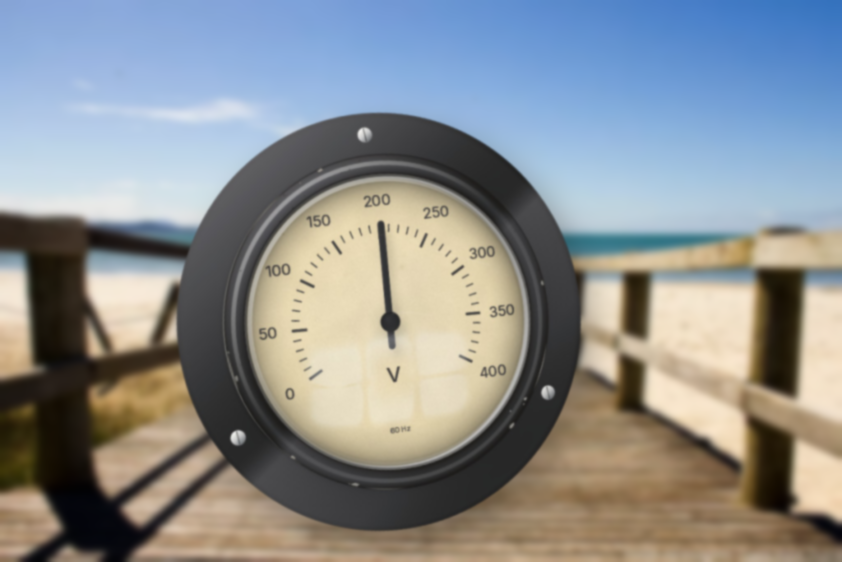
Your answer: 200 V
